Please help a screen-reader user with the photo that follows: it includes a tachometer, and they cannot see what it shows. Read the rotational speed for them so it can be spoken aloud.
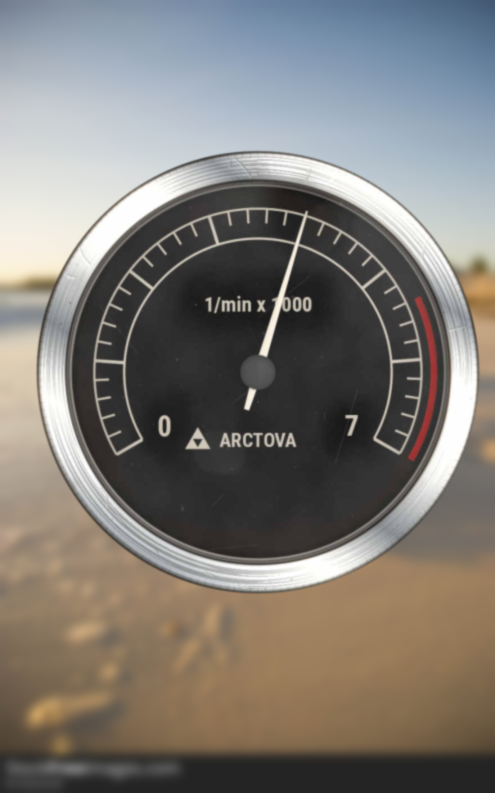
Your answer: 4000 rpm
